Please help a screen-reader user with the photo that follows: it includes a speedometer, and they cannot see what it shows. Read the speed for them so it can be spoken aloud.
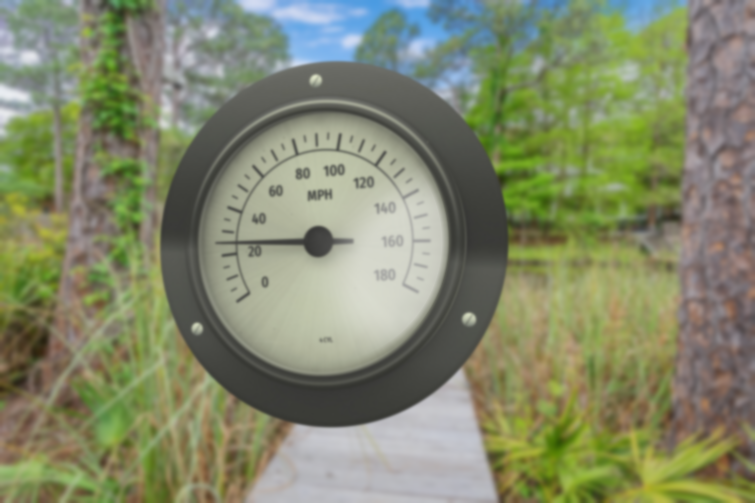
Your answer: 25 mph
